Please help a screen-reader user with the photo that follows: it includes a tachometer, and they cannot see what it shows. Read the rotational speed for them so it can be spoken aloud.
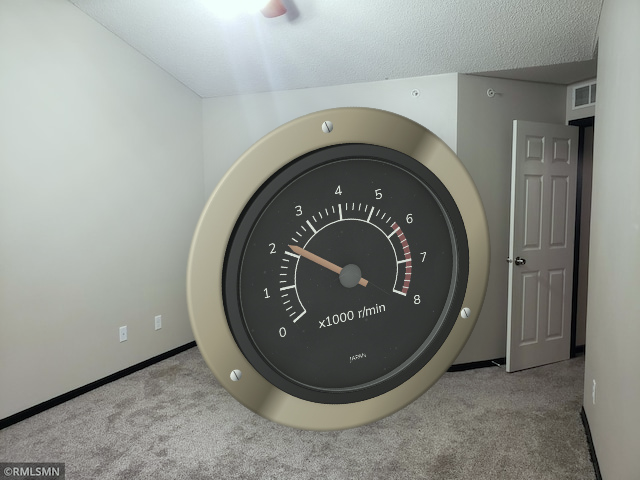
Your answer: 2200 rpm
